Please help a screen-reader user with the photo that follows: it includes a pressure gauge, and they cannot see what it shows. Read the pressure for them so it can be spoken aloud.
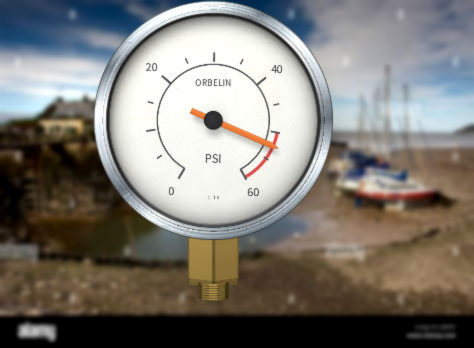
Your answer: 52.5 psi
